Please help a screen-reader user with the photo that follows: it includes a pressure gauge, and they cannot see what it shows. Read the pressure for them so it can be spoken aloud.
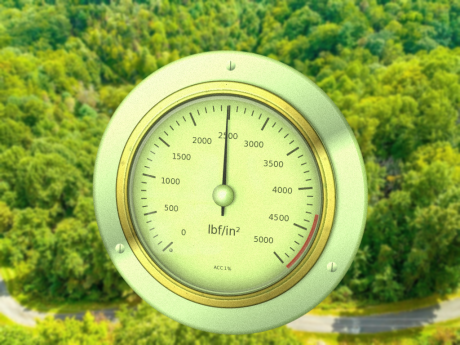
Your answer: 2500 psi
